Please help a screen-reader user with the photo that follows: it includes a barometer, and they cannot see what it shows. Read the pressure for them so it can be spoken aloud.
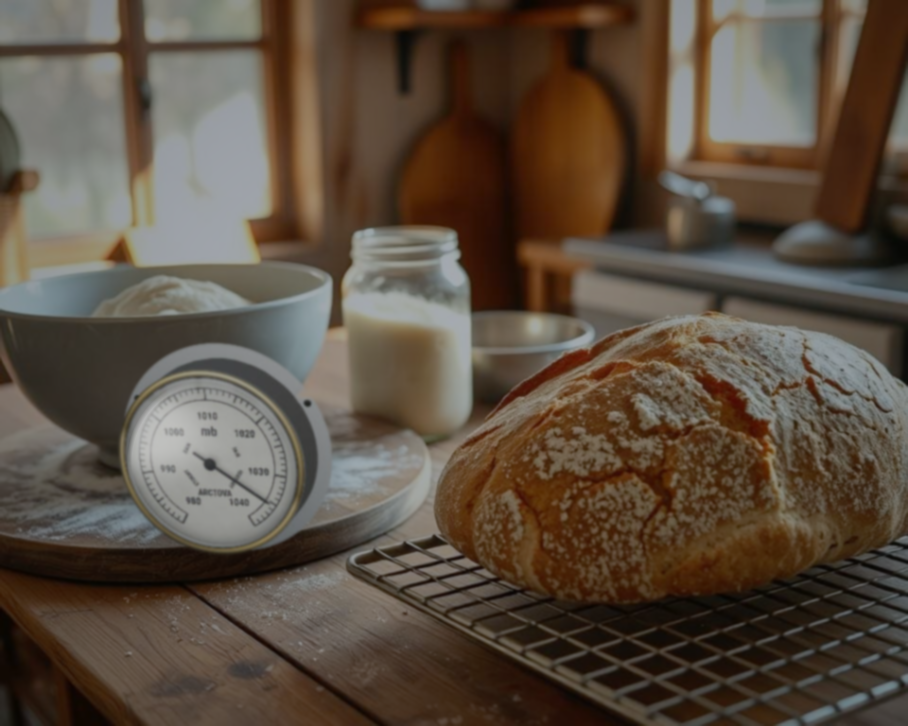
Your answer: 1035 mbar
